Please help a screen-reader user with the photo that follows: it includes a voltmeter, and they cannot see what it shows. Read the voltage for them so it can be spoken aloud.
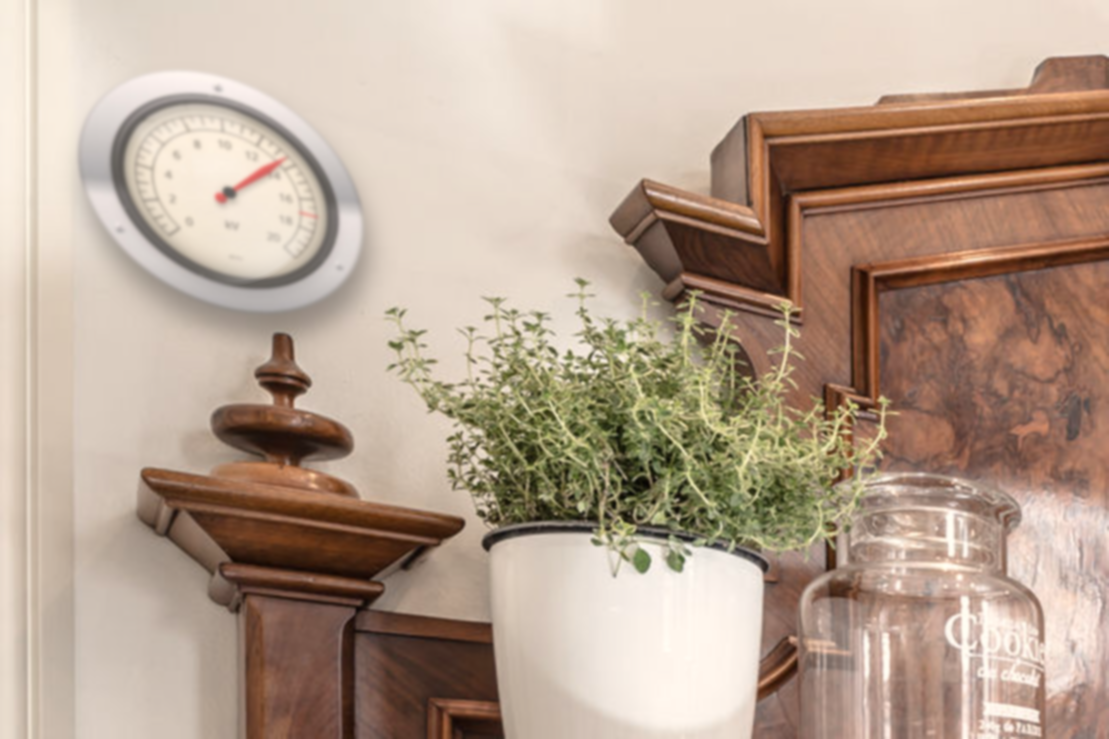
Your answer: 13.5 kV
